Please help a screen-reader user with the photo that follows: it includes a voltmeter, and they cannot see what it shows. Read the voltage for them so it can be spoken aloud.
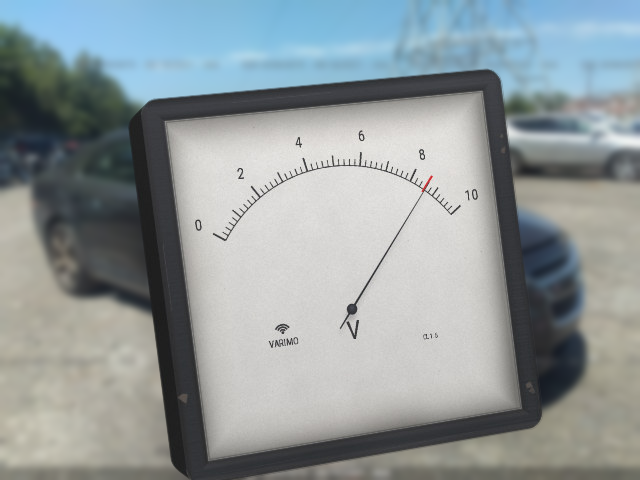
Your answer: 8.6 V
